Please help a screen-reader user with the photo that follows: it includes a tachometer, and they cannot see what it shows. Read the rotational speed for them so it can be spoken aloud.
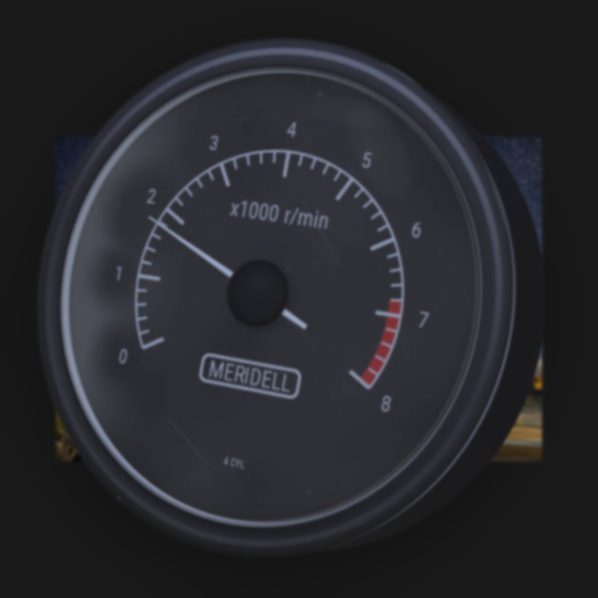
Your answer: 1800 rpm
